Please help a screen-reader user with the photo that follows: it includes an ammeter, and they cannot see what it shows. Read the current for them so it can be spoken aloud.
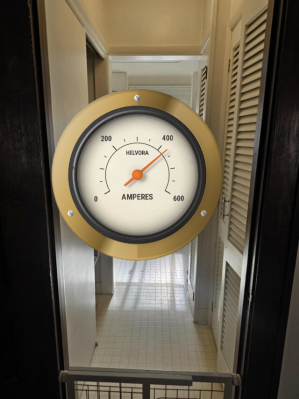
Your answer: 425 A
